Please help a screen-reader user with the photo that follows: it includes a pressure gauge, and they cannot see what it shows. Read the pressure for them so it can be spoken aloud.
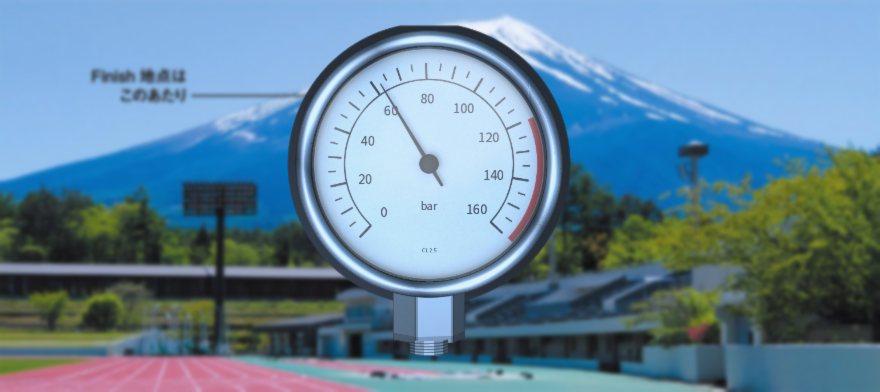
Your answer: 62.5 bar
